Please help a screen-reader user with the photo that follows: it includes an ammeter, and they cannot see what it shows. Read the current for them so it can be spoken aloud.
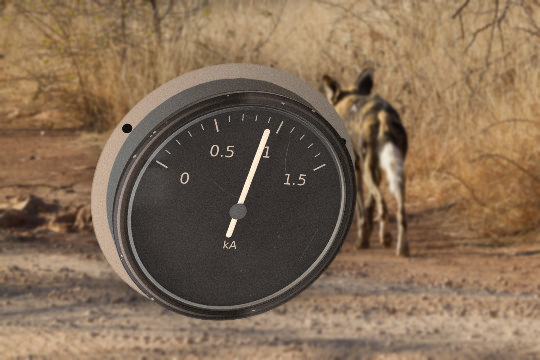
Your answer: 0.9 kA
